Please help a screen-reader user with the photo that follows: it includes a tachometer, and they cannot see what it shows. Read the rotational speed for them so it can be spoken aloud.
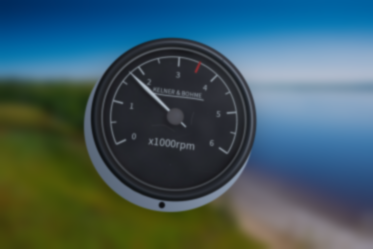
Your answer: 1750 rpm
